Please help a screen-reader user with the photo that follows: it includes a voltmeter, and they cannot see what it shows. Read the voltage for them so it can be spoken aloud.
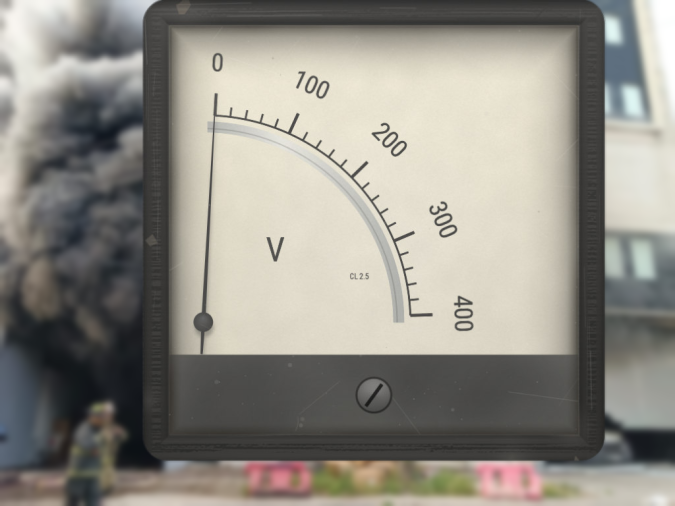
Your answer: 0 V
